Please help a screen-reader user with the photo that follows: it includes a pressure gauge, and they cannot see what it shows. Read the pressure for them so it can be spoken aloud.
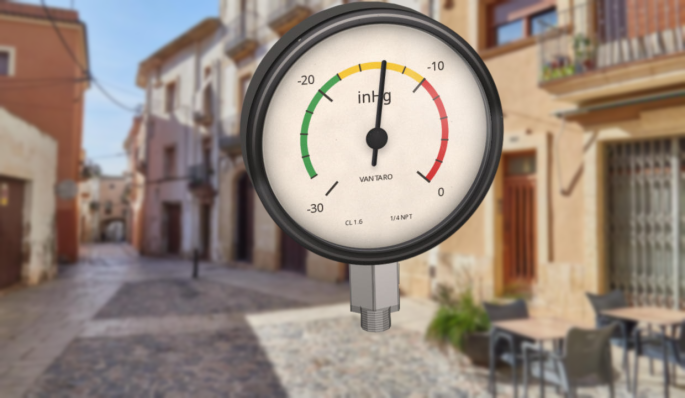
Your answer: -14 inHg
